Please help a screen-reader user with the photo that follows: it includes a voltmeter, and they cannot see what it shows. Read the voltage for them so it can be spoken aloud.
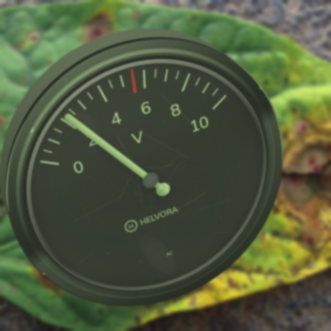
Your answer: 2.25 V
